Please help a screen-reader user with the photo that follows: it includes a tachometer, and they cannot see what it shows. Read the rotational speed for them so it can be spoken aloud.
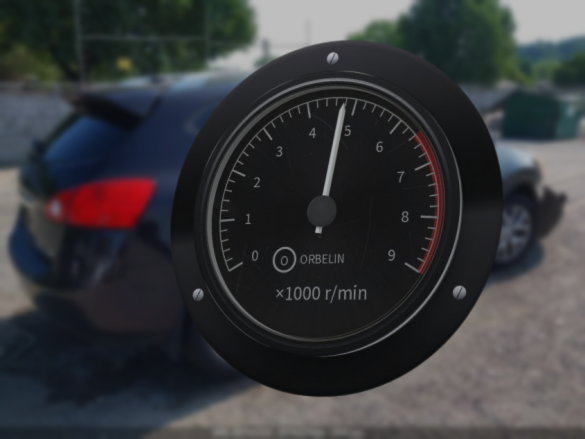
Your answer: 4800 rpm
